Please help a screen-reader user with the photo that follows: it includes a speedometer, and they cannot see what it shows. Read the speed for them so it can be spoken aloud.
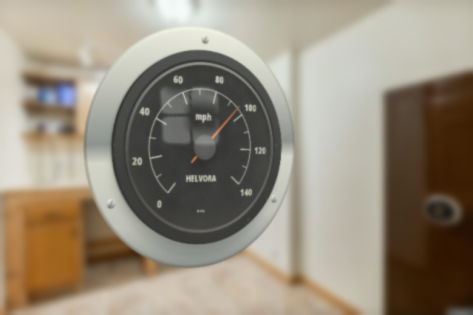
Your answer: 95 mph
